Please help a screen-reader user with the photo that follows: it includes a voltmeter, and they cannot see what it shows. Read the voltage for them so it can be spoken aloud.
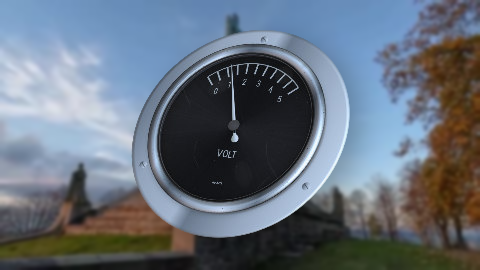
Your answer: 1.25 V
